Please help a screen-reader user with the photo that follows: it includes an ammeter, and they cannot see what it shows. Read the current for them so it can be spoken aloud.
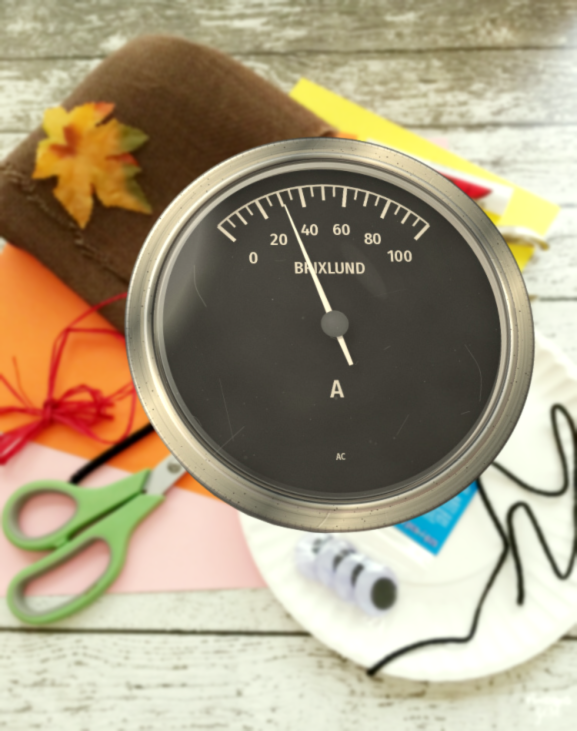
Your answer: 30 A
